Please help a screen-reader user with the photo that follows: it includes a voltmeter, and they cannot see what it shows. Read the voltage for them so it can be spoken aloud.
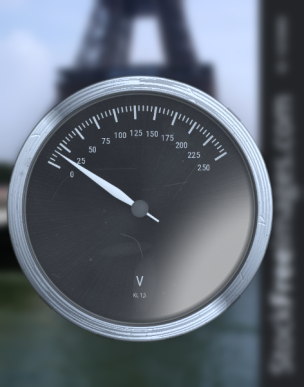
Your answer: 15 V
